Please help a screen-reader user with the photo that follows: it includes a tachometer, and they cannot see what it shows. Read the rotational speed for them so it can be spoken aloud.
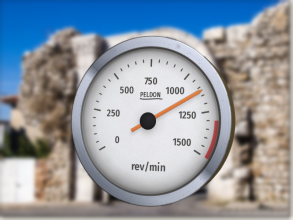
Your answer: 1125 rpm
